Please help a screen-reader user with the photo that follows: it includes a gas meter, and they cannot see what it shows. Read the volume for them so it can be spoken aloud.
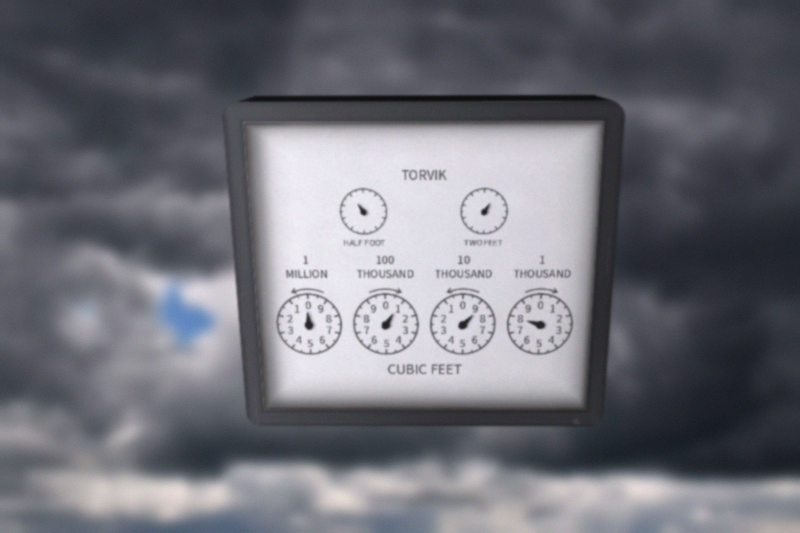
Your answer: 8800 ft³
